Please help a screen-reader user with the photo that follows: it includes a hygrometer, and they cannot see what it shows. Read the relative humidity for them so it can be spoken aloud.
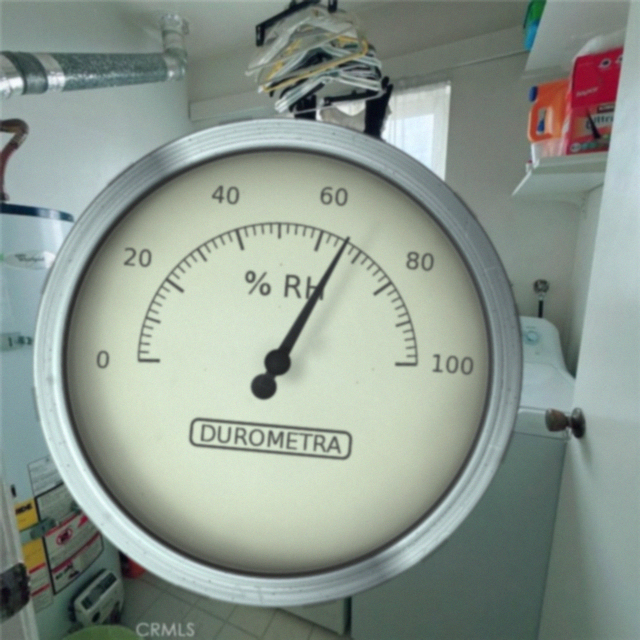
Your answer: 66 %
